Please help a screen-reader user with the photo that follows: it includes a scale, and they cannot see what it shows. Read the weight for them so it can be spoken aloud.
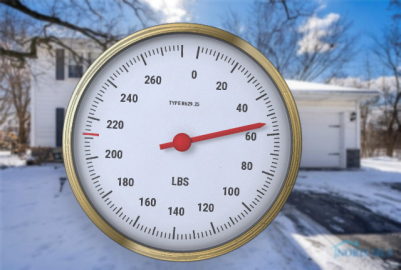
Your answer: 54 lb
